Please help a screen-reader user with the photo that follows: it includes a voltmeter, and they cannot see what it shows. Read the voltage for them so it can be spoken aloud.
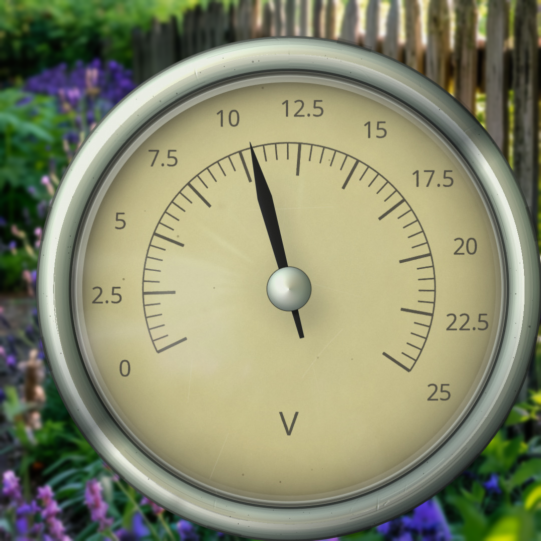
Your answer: 10.5 V
